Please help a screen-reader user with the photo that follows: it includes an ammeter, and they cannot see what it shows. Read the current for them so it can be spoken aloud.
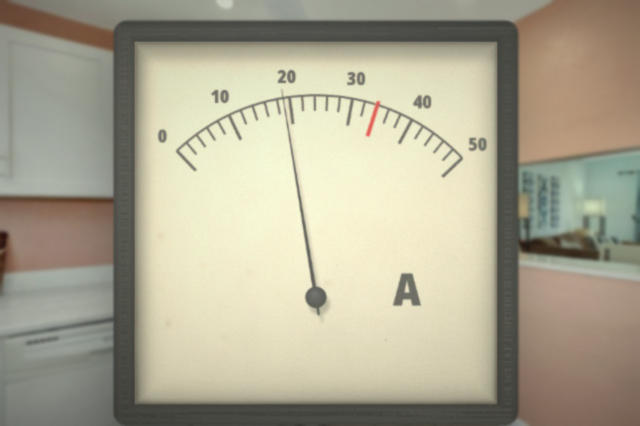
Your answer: 19 A
